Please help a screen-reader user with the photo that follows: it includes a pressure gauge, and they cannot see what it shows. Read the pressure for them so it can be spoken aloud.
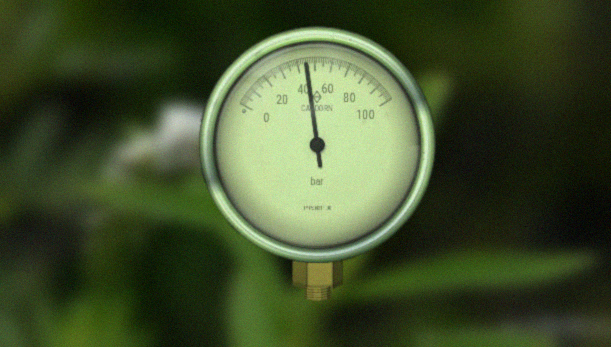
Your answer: 45 bar
